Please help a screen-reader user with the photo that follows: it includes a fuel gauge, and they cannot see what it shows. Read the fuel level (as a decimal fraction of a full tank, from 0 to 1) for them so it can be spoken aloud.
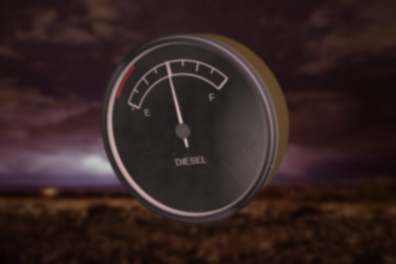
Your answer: 0.5
